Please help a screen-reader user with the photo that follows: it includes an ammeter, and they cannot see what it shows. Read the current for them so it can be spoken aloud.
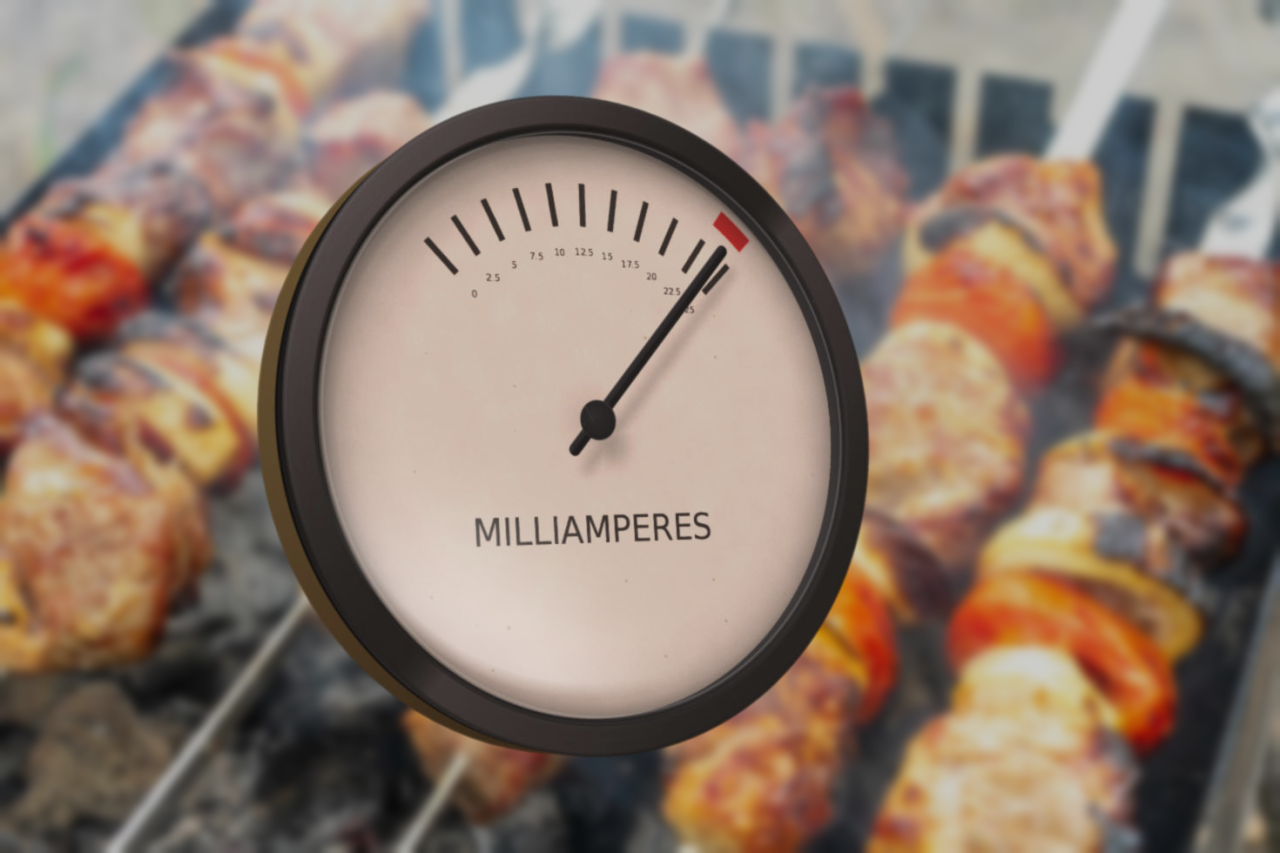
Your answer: 23.75 mA
